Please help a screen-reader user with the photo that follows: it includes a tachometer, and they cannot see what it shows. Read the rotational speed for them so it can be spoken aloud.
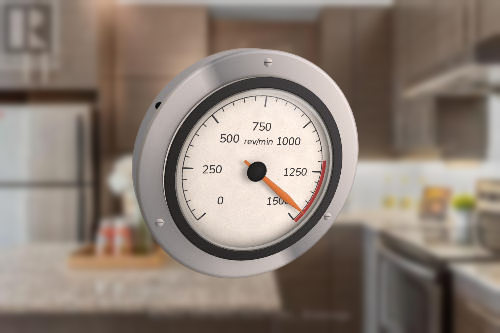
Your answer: 1450 rpm
